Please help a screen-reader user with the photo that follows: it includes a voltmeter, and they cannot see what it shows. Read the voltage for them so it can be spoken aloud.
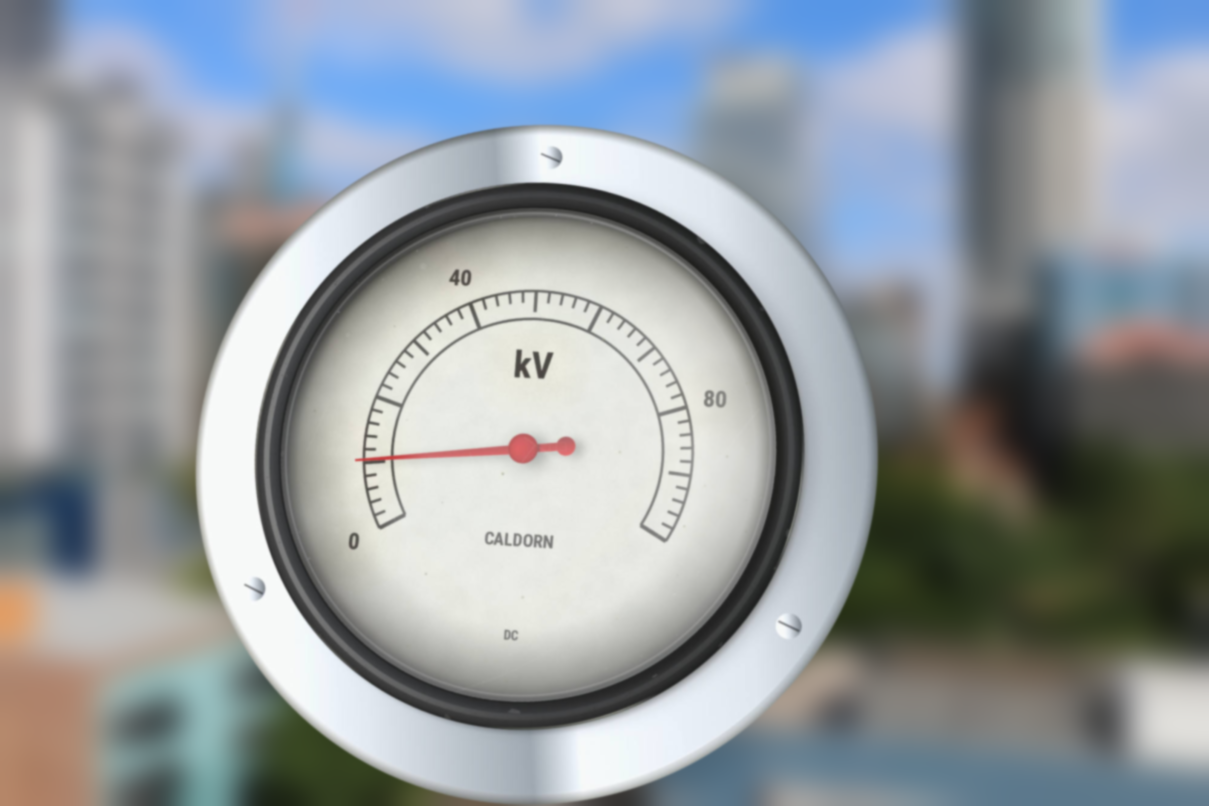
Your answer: 10 kV
